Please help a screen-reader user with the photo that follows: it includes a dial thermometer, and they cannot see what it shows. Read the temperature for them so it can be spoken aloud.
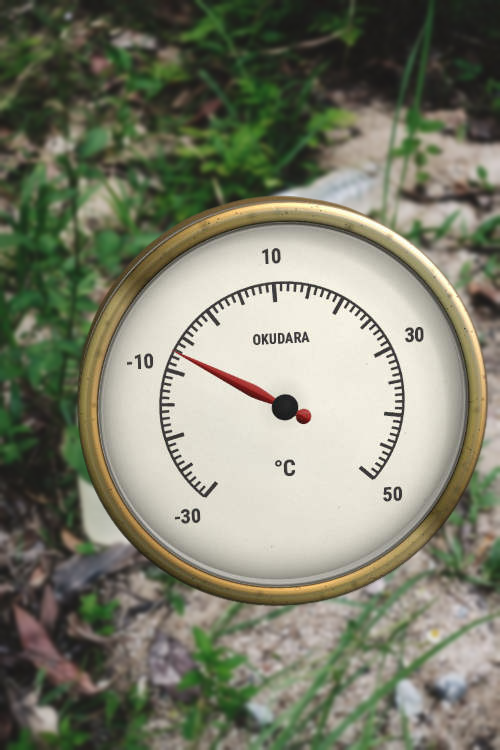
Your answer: -7 °C
